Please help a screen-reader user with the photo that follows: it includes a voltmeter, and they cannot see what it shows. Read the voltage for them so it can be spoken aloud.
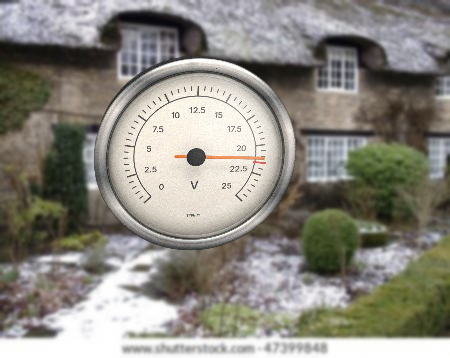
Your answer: 21 V
